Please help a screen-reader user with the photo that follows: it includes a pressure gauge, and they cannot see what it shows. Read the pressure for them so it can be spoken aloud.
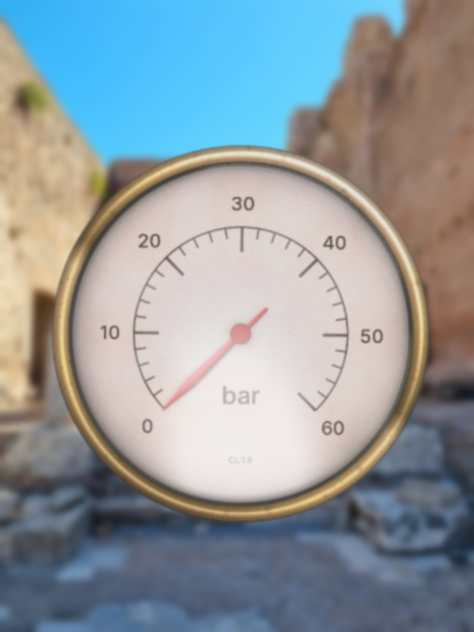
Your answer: 0 bar
